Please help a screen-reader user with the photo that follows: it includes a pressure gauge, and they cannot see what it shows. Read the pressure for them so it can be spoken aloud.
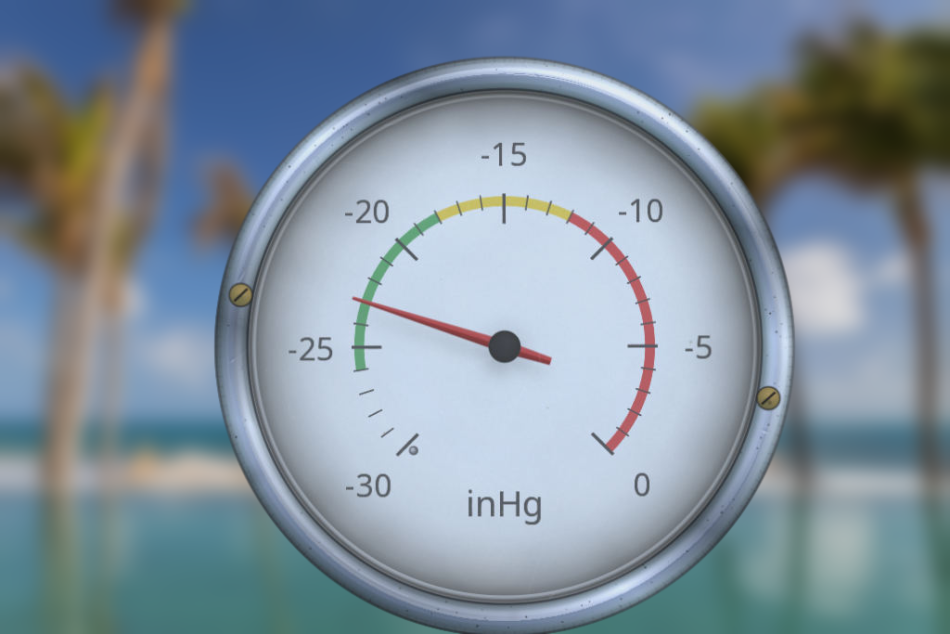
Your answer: -23 inHg
